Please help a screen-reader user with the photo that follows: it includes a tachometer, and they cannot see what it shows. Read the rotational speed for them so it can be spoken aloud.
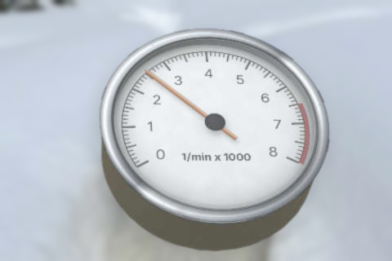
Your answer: 2500 rpm
